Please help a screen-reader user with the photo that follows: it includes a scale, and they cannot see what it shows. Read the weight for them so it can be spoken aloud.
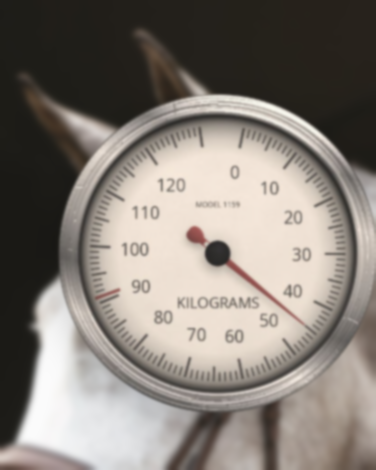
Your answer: 45 kg
